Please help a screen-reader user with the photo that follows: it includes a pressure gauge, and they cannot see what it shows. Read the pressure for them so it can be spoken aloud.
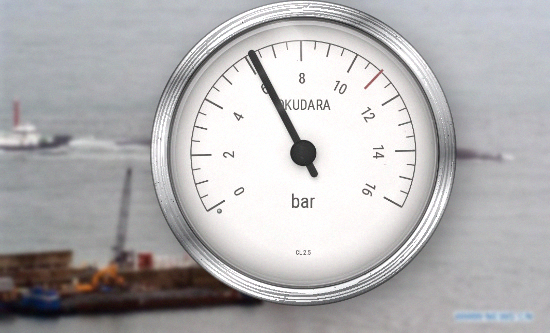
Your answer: 6.25 bar
